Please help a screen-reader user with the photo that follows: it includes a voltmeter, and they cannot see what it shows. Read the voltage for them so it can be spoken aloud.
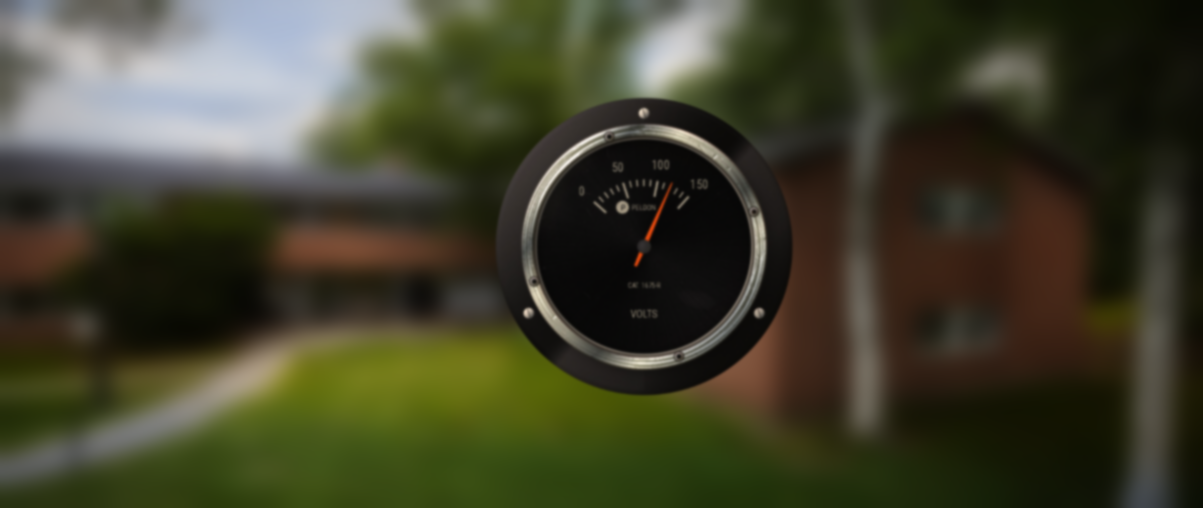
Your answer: 120 V
